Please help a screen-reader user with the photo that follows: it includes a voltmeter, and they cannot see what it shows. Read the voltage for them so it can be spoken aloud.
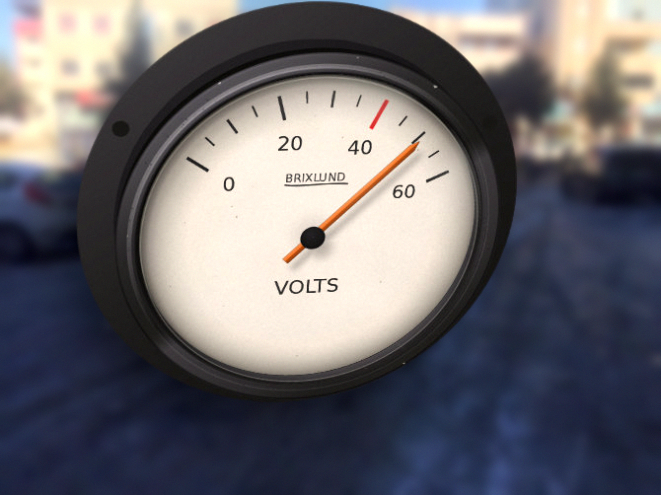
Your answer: 50 V
